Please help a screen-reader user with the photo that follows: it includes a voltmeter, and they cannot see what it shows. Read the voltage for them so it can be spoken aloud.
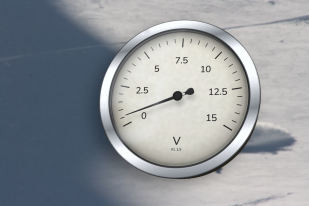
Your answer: 0.5 V
